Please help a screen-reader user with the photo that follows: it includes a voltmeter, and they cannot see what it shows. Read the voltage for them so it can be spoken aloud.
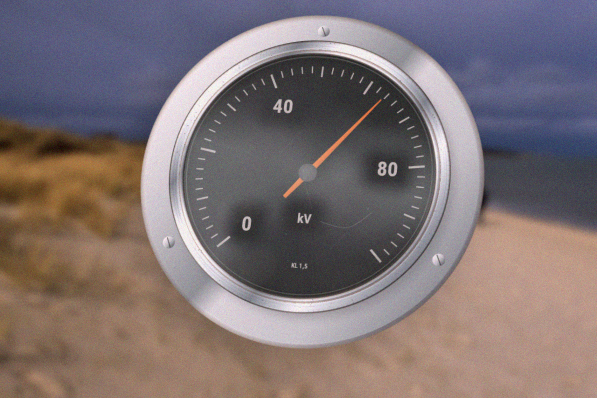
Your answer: 64 kV
